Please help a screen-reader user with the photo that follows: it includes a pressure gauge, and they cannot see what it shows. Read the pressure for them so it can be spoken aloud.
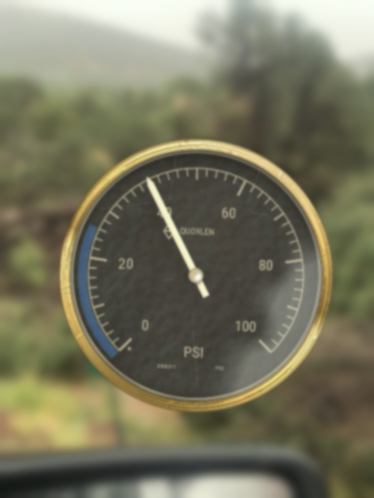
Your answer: 40 psi
